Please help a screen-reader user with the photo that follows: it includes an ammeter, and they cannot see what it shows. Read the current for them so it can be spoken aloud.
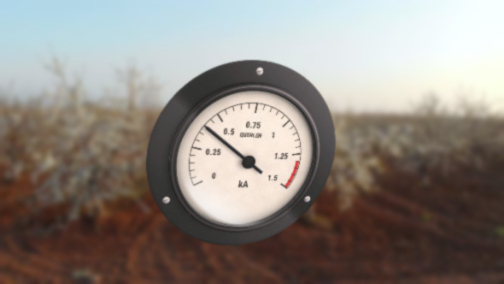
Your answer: 0.4 kA
